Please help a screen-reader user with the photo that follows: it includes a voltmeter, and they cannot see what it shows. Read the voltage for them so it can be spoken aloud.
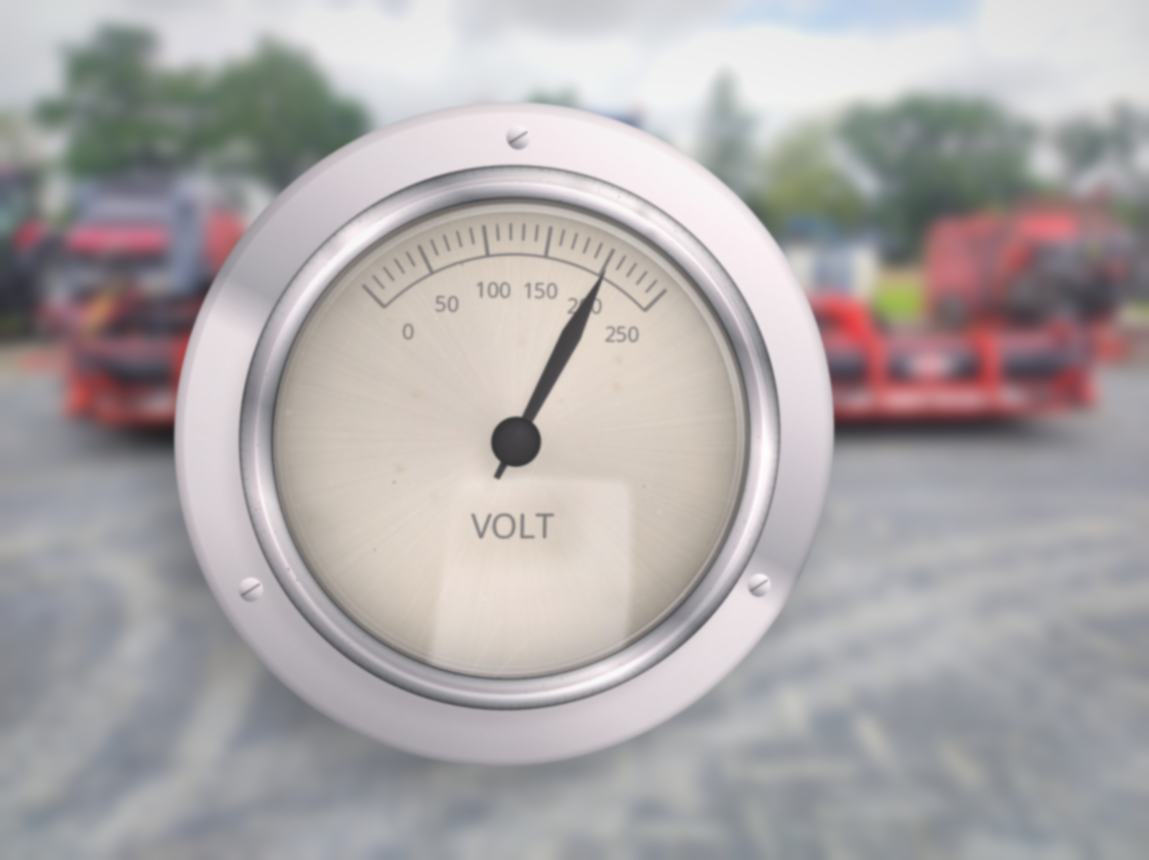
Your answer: 200 V
